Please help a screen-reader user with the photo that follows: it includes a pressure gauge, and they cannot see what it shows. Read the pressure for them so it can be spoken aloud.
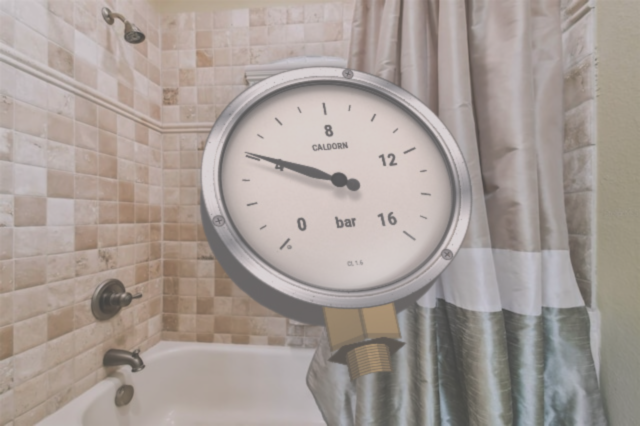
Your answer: 4 bar
